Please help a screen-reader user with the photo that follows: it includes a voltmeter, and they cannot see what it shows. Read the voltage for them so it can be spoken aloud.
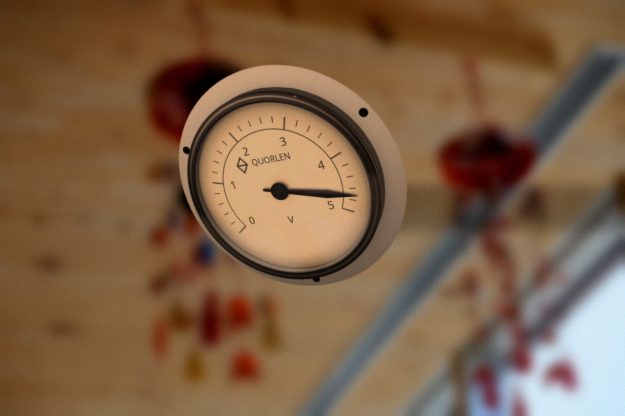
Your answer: 4.7 V
